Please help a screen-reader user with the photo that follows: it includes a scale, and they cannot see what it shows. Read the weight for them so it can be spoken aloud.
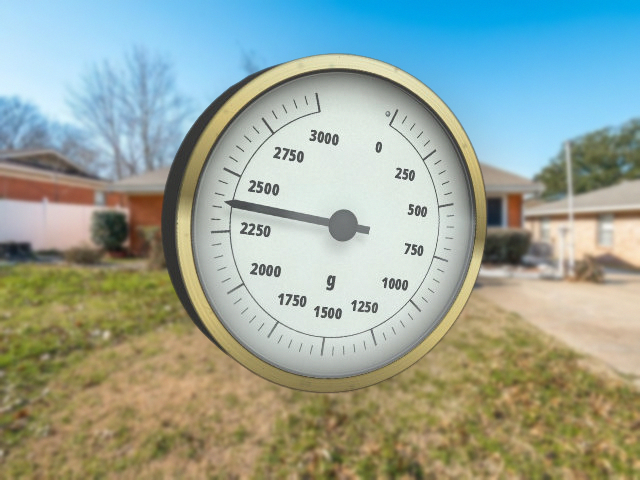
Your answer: 2375 g
